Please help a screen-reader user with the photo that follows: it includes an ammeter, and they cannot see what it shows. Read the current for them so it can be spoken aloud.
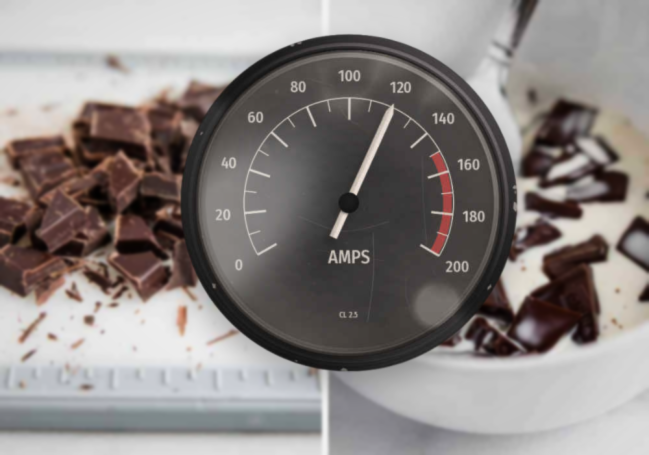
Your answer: 120 A
